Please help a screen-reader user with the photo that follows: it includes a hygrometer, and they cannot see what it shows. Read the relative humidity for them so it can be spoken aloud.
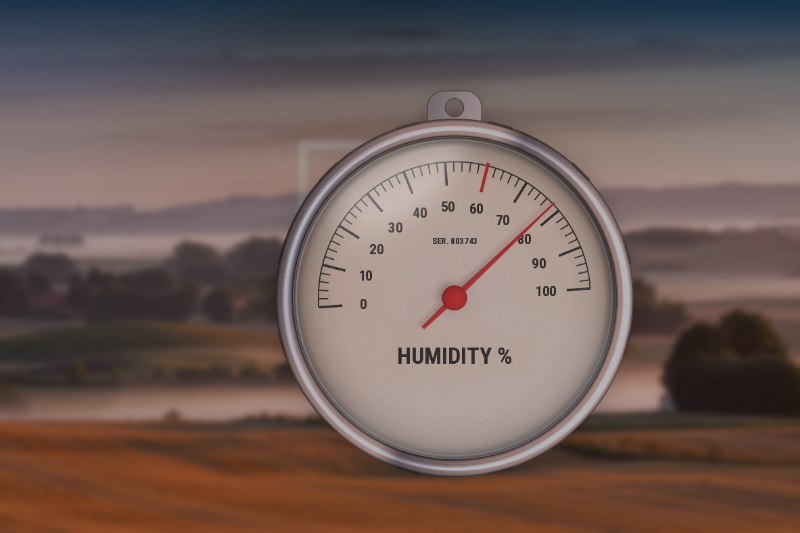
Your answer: 78 %
